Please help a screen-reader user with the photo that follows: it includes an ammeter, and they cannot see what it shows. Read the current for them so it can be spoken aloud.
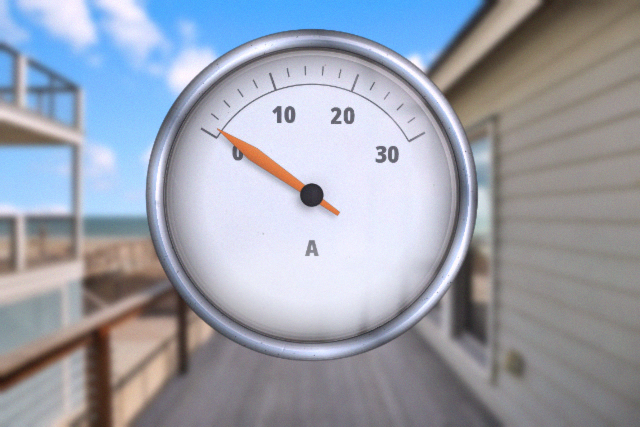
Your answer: 1 A
